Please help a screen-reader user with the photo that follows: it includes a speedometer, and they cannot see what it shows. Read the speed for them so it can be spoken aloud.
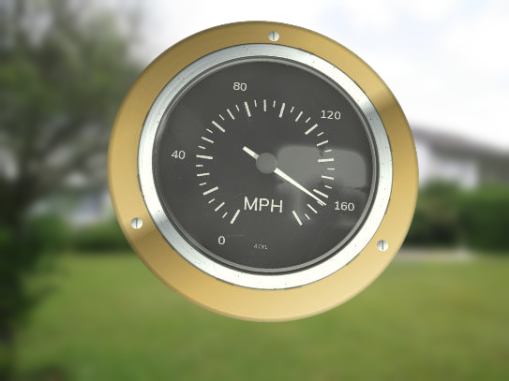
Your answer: 165 mph
